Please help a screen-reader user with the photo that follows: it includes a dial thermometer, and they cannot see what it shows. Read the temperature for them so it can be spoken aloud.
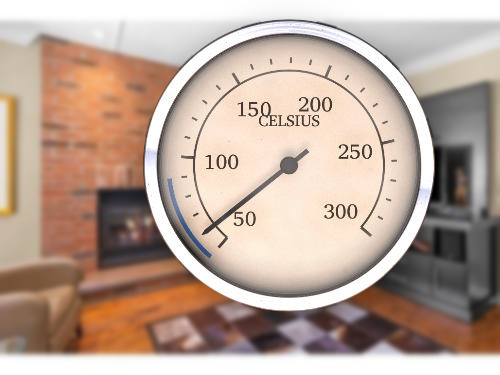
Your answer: 60 °C
